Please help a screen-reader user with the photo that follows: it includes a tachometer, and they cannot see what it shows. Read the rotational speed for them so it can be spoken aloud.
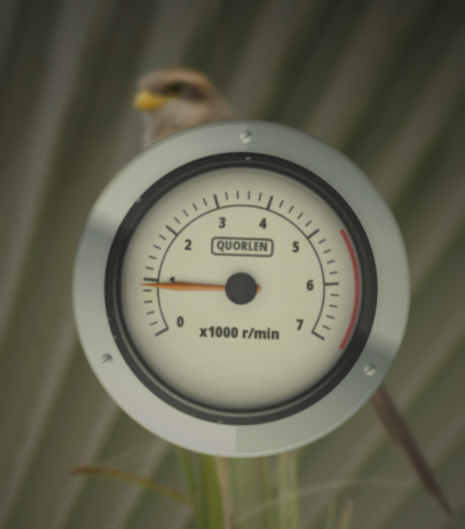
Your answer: 900 rpm
